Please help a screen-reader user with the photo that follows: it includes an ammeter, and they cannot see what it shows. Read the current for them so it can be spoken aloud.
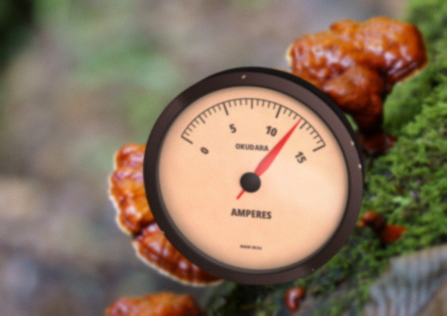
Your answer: 12 A
